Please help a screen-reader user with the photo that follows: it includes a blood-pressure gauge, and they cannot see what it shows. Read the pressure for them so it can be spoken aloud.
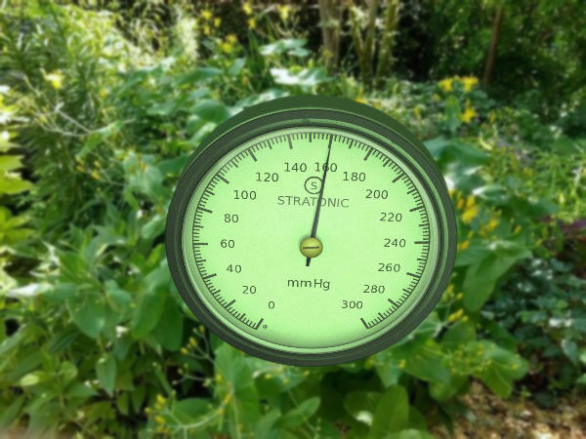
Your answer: 160 mmHg
